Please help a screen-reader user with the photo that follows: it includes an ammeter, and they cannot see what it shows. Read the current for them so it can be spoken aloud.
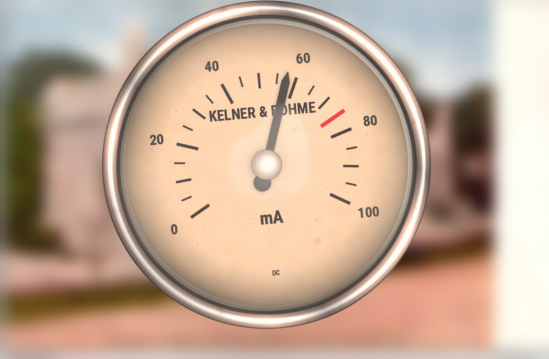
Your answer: 57.5 mA
